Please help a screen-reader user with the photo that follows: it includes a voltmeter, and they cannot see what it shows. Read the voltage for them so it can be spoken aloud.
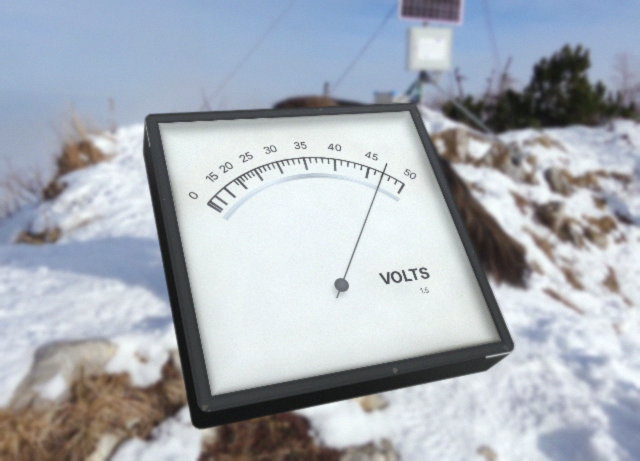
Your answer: 47 V
